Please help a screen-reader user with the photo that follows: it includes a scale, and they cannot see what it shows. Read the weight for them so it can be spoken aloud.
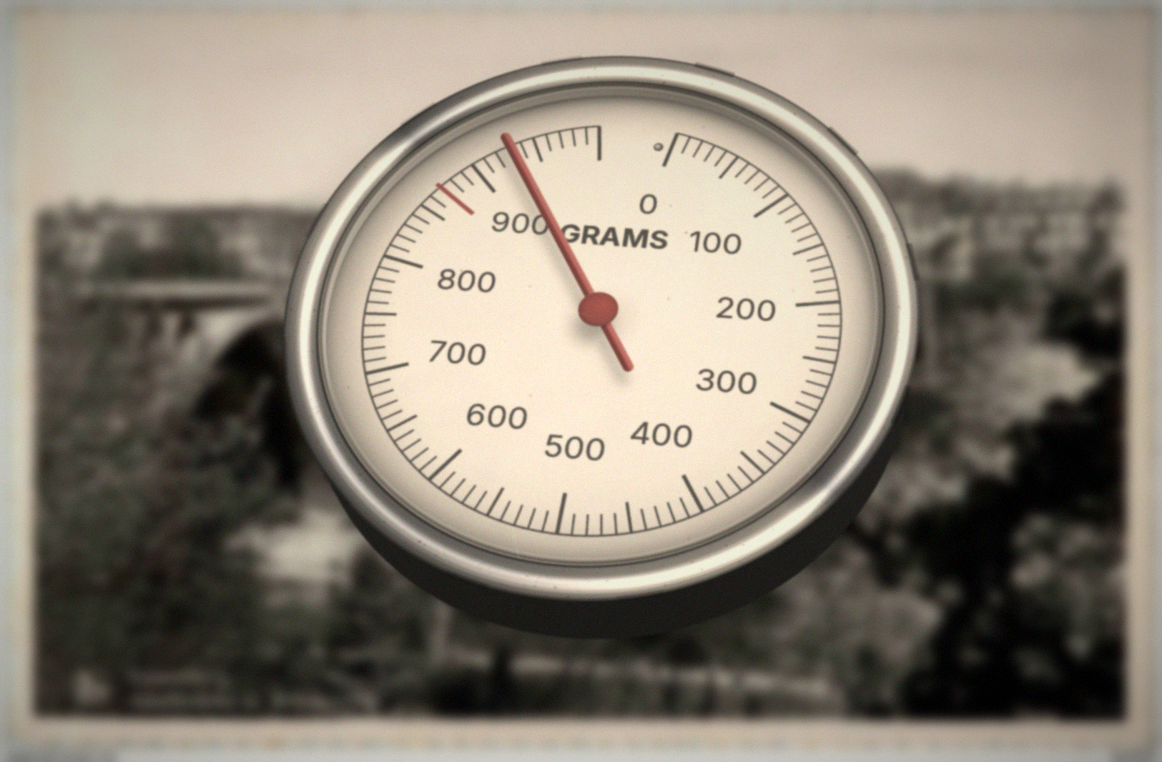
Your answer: 930 g
